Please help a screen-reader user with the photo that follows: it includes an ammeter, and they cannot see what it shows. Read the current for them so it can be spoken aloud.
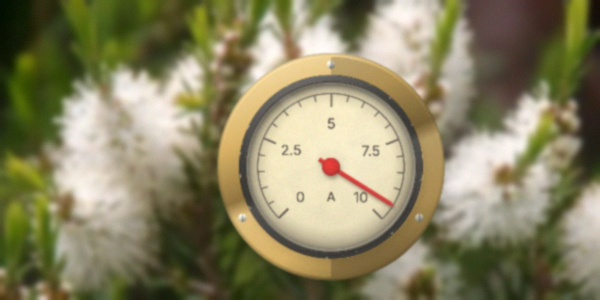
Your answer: 9.5 A
